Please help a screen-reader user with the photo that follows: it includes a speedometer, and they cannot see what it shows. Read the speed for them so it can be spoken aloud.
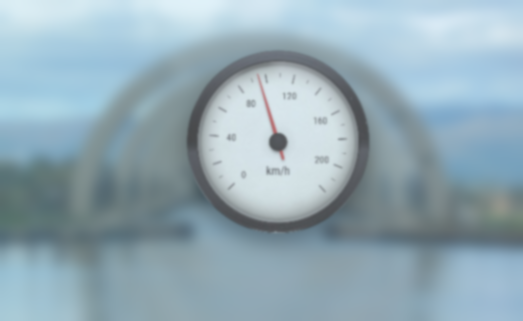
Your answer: 95 km/h
